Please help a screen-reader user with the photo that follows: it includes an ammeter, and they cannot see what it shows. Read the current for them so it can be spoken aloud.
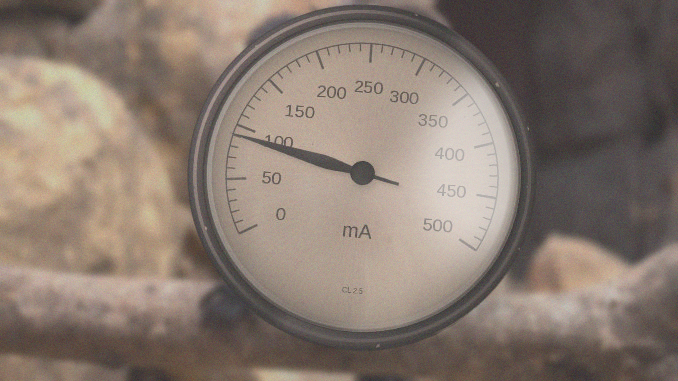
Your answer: 90 mA
